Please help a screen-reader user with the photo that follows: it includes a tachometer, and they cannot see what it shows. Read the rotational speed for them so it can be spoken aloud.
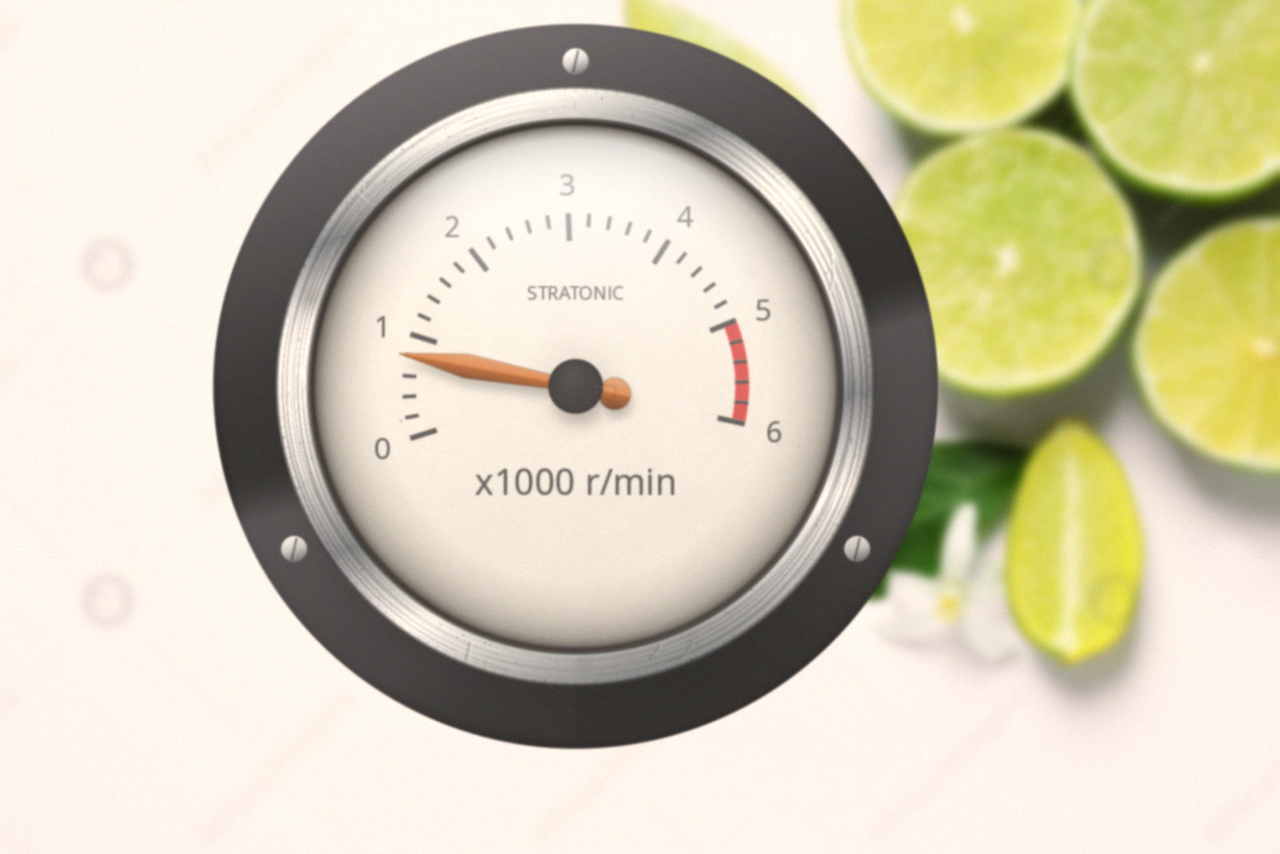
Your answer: 800 rpm
